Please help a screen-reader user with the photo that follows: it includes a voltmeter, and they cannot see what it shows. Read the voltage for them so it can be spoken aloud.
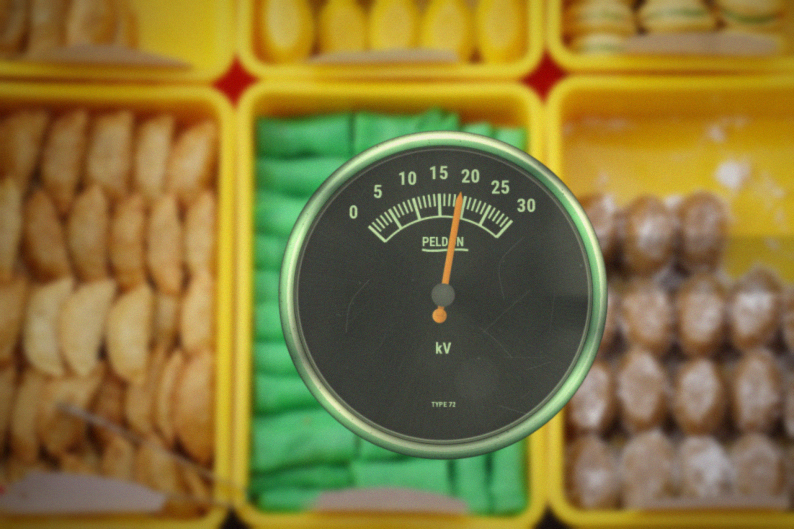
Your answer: 19 kV
